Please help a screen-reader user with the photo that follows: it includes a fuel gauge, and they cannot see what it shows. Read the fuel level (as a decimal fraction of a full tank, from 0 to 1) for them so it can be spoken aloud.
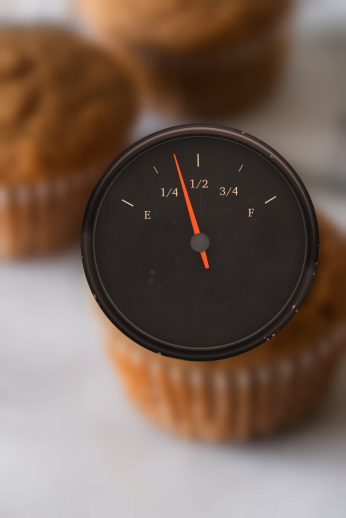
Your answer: 0.375
